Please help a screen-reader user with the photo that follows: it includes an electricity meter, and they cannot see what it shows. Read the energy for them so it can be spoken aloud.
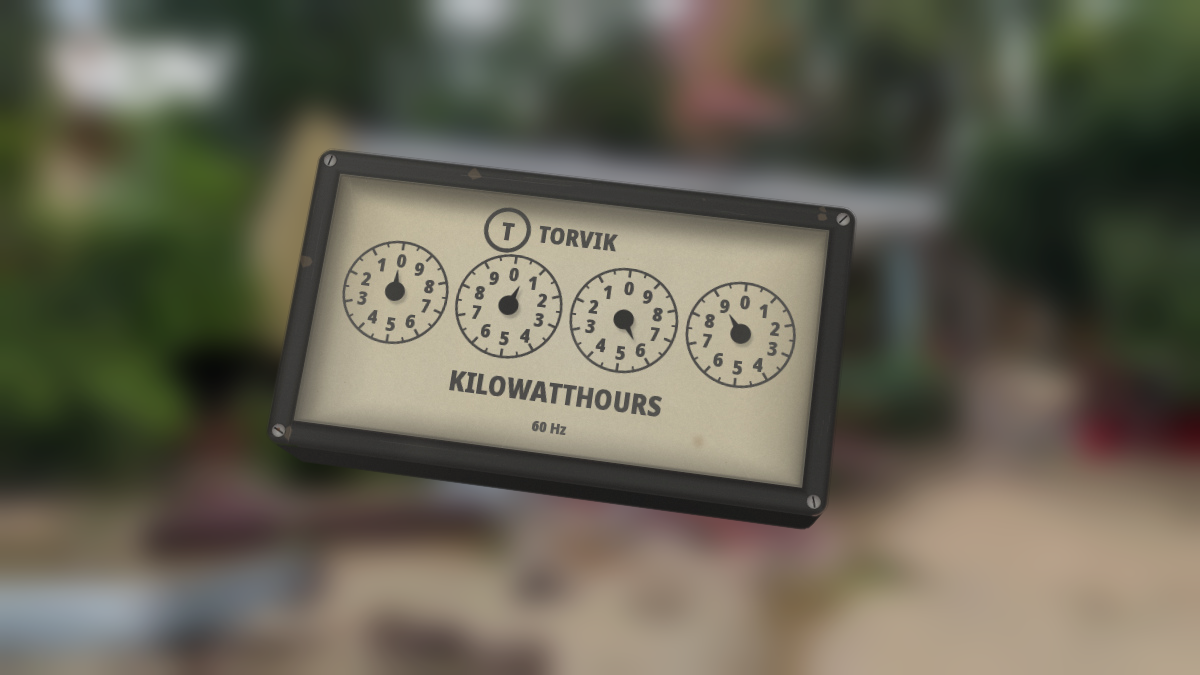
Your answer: 59 kWh
